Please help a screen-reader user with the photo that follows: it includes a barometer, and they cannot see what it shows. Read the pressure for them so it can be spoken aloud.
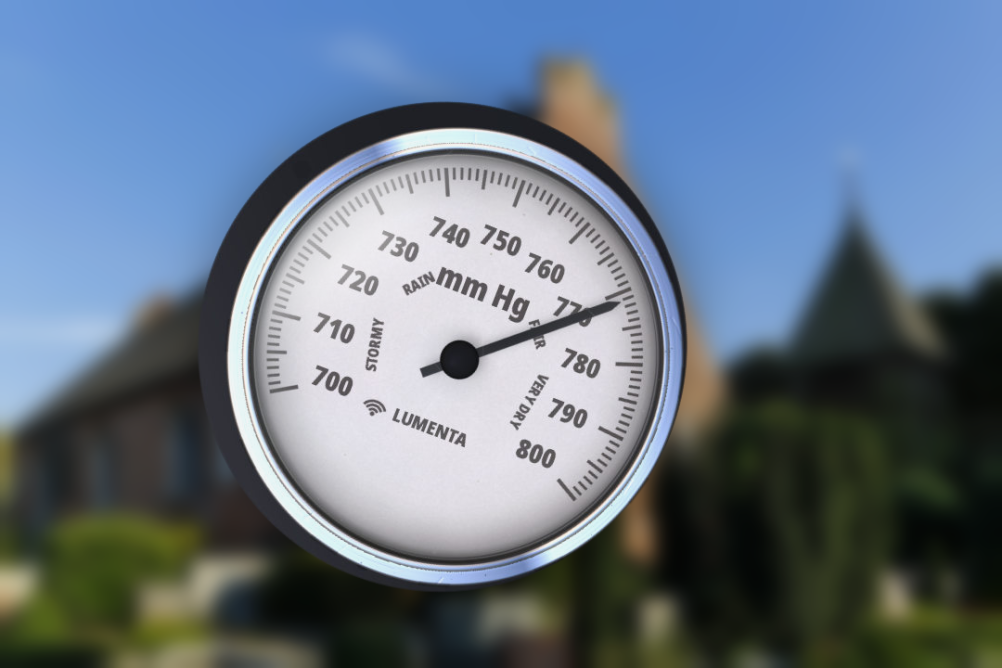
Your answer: 771 mmHg
